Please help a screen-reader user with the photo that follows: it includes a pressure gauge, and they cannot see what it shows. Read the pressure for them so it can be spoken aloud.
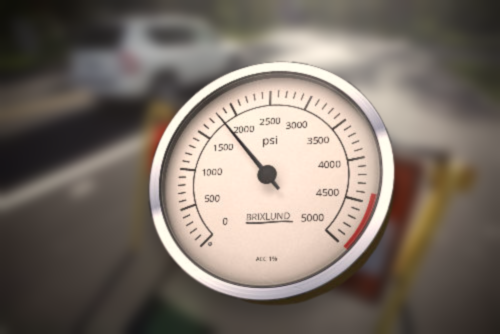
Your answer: 1800 psi
